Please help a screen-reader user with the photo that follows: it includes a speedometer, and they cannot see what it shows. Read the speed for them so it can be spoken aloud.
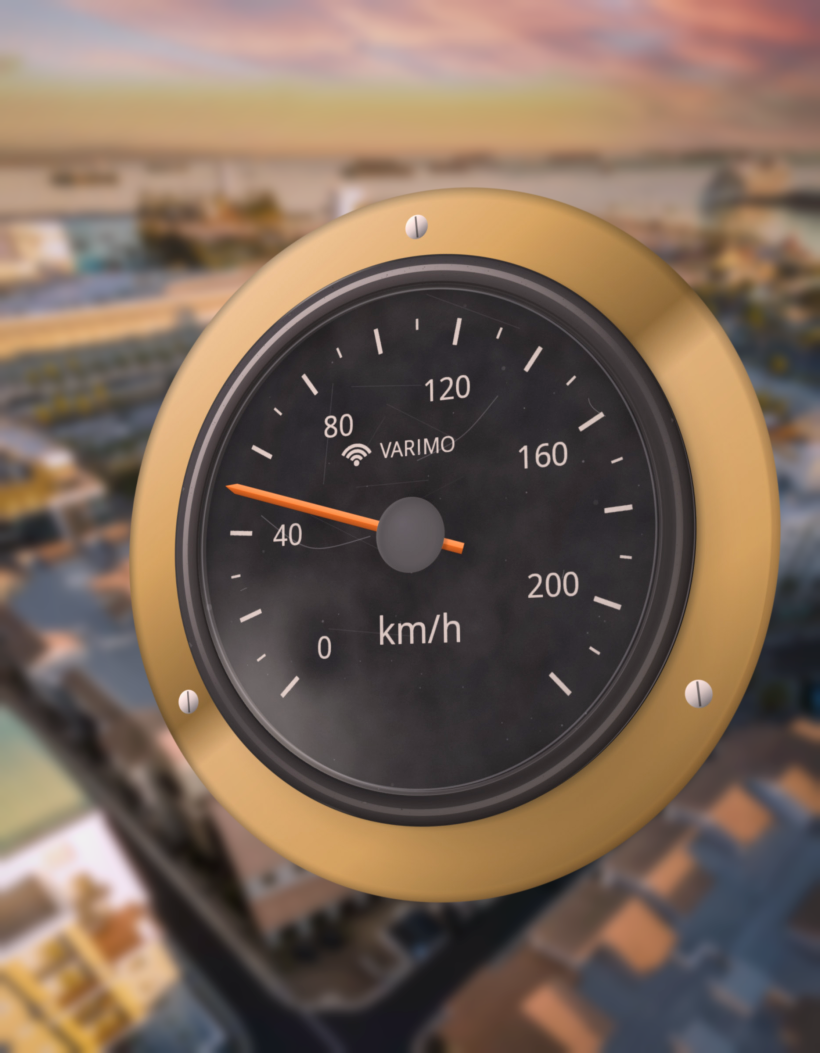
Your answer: 50 km/h
